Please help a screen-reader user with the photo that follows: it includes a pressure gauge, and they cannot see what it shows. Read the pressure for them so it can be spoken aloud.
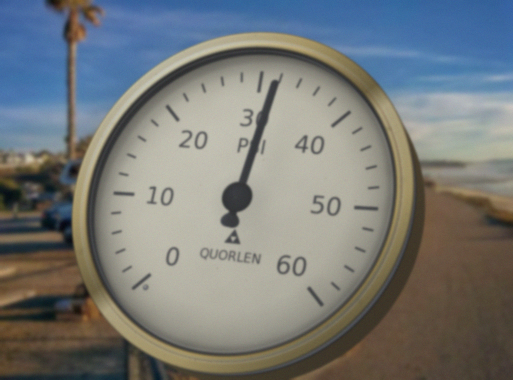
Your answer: 32 psi
